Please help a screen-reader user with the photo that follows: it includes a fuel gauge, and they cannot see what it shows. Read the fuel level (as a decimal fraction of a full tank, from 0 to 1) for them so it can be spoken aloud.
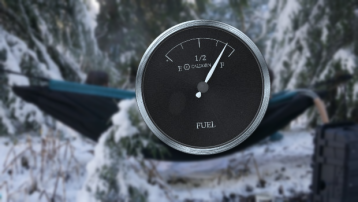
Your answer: 0.875
